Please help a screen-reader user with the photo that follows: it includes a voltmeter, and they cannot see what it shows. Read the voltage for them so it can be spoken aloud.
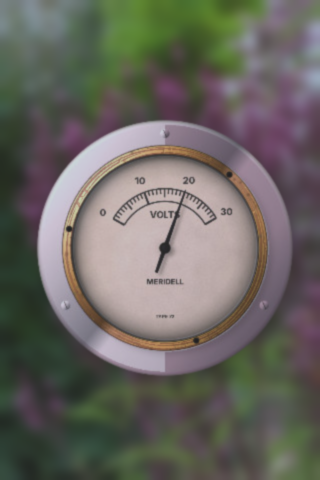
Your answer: 20 V
